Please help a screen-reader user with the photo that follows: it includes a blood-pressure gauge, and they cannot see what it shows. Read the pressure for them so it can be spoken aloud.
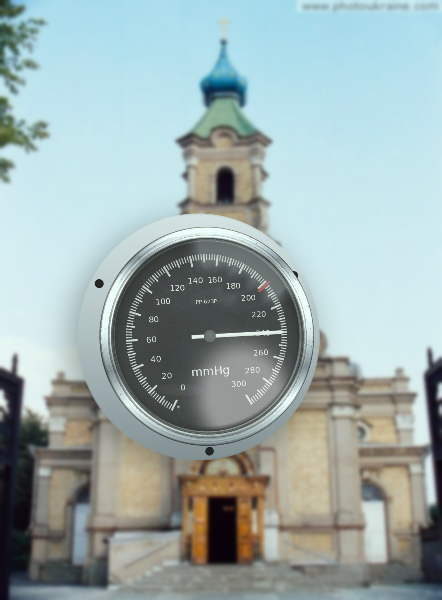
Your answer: 240 mmHg
